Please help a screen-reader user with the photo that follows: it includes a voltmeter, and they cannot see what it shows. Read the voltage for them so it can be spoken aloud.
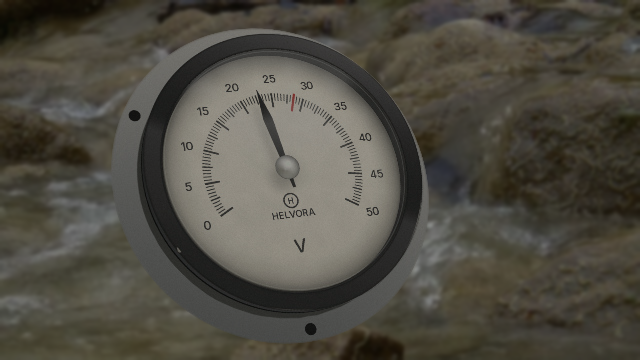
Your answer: 22.5 V
